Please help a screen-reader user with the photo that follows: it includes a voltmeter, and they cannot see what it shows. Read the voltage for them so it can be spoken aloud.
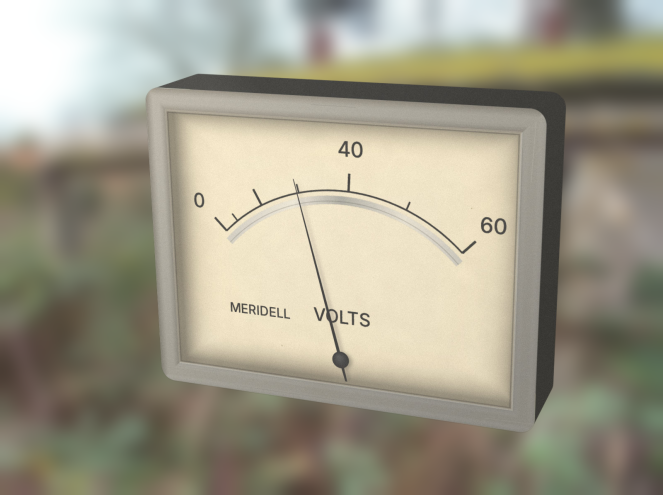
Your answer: 30 V
